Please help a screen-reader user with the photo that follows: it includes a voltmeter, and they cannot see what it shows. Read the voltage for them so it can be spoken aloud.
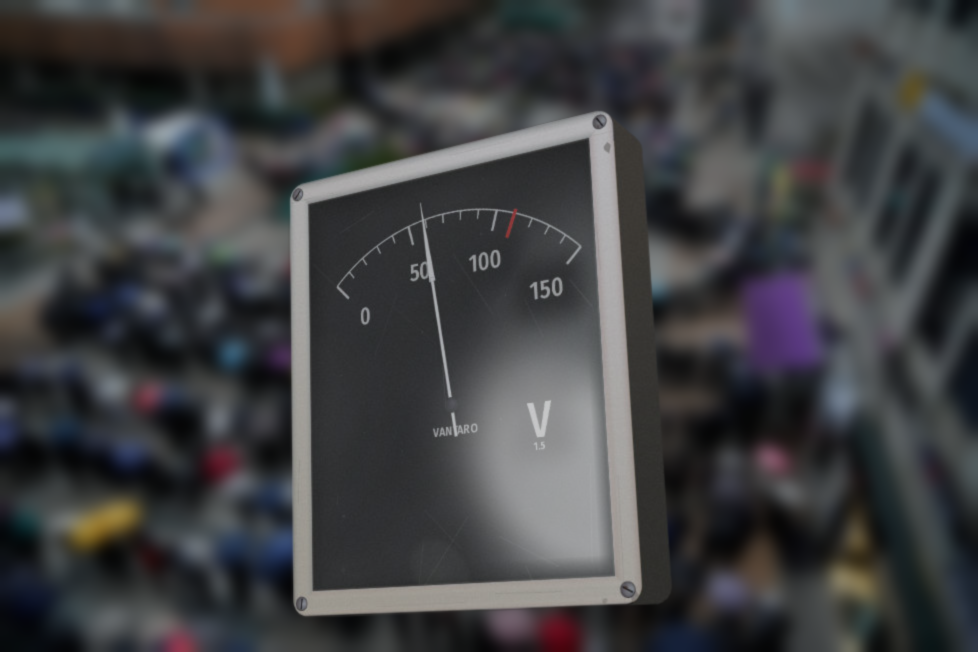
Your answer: 60 V
